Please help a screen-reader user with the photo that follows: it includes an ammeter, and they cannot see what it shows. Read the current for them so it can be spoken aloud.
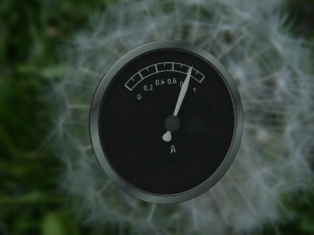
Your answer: 0.8 A
